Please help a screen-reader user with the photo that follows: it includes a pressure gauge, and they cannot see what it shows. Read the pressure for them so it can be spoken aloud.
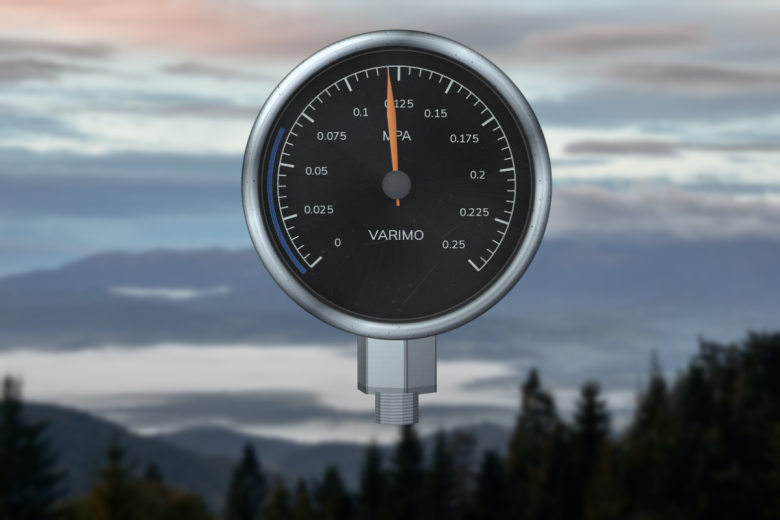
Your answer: 0.12 MPa
